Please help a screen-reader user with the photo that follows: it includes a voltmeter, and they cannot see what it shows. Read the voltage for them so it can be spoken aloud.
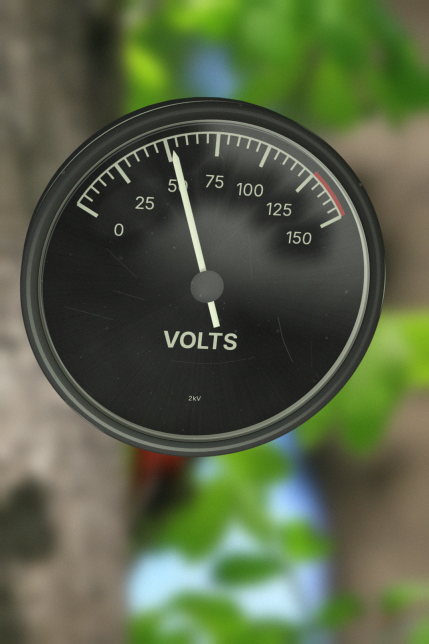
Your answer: 52.5 V
